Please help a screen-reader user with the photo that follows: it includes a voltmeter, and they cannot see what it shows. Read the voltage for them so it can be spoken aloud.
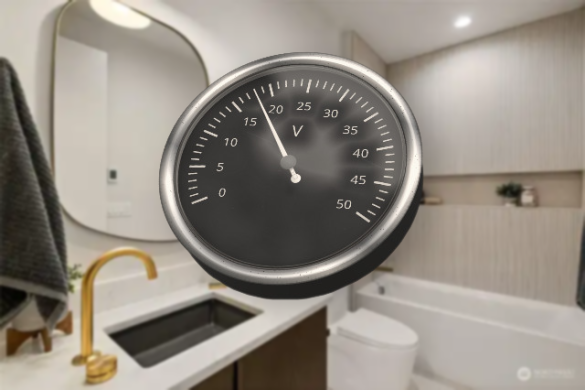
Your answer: 18 V
